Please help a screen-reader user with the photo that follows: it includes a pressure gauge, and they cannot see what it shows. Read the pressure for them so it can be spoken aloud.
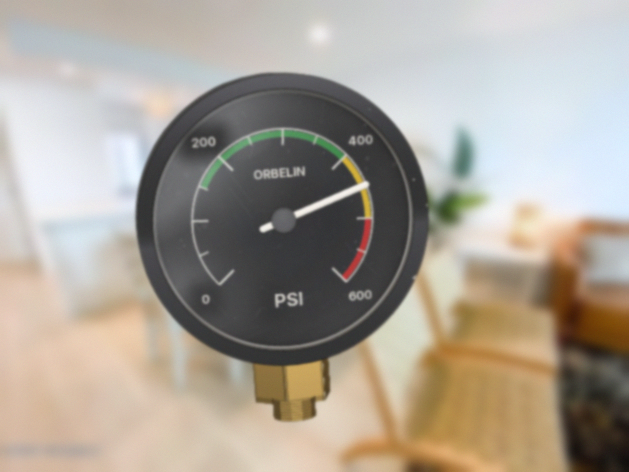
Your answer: 450 psi
